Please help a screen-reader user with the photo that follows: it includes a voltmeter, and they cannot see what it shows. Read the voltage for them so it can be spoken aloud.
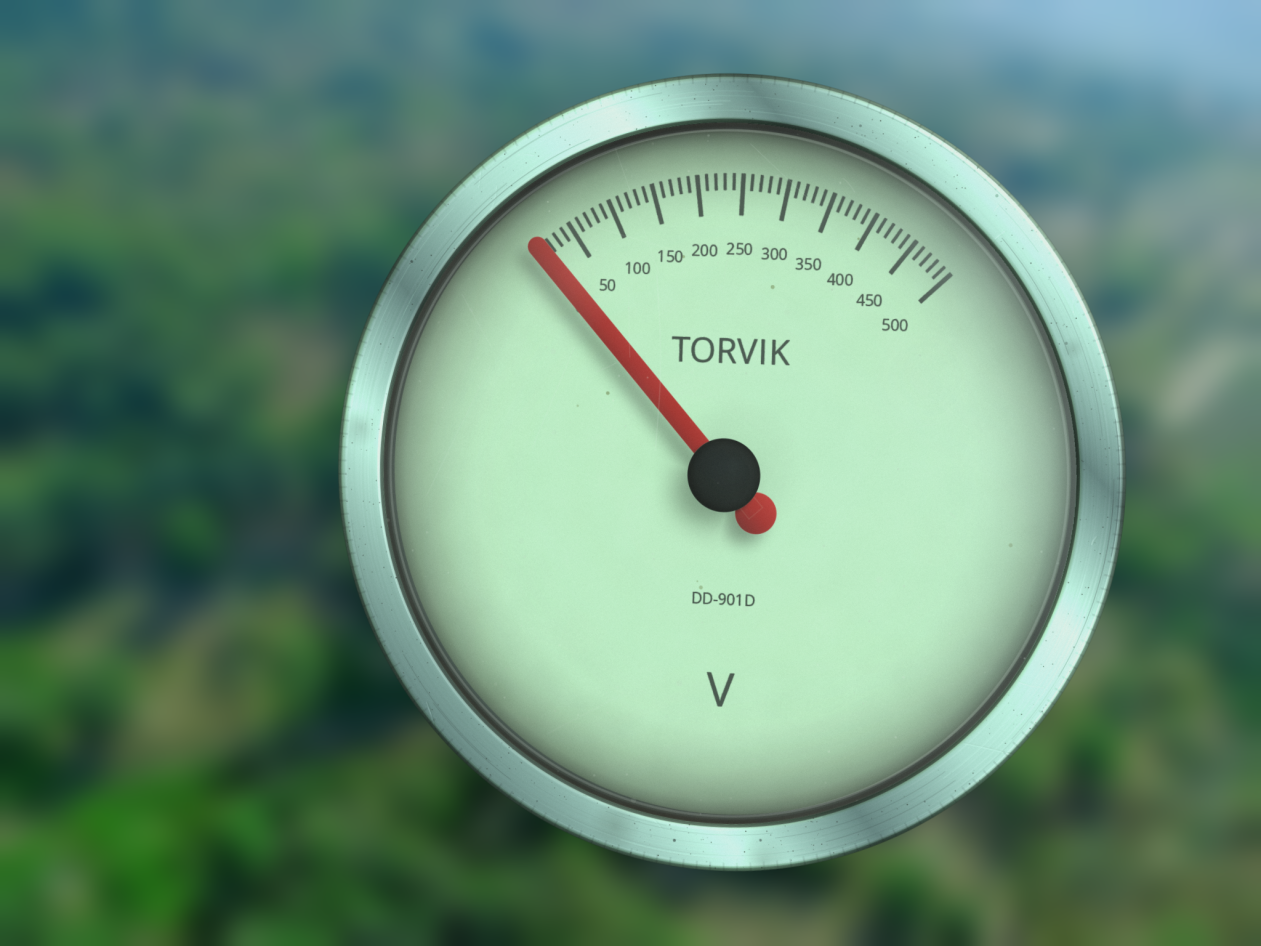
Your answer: 10 V
